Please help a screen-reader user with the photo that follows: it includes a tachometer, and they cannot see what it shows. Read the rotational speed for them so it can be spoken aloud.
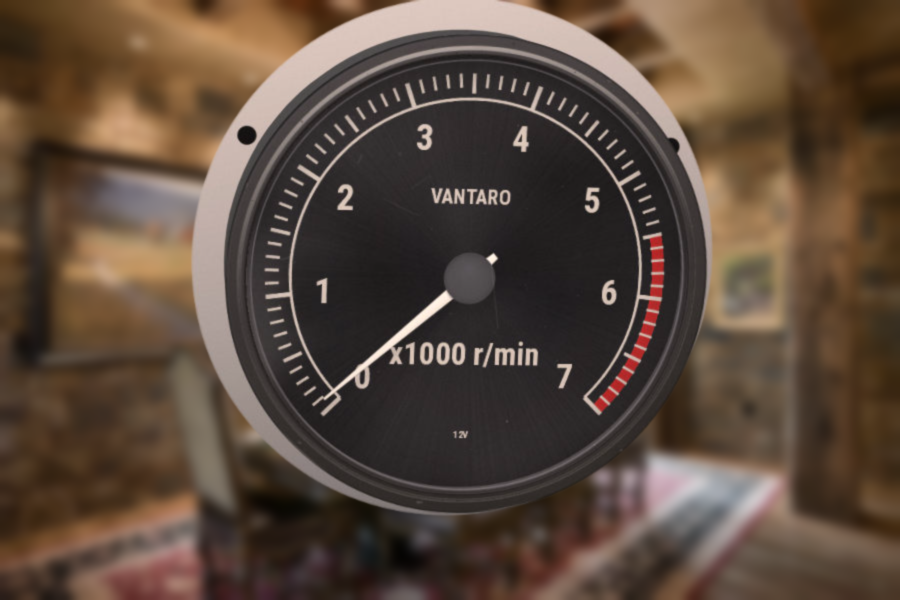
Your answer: 100 rpm
